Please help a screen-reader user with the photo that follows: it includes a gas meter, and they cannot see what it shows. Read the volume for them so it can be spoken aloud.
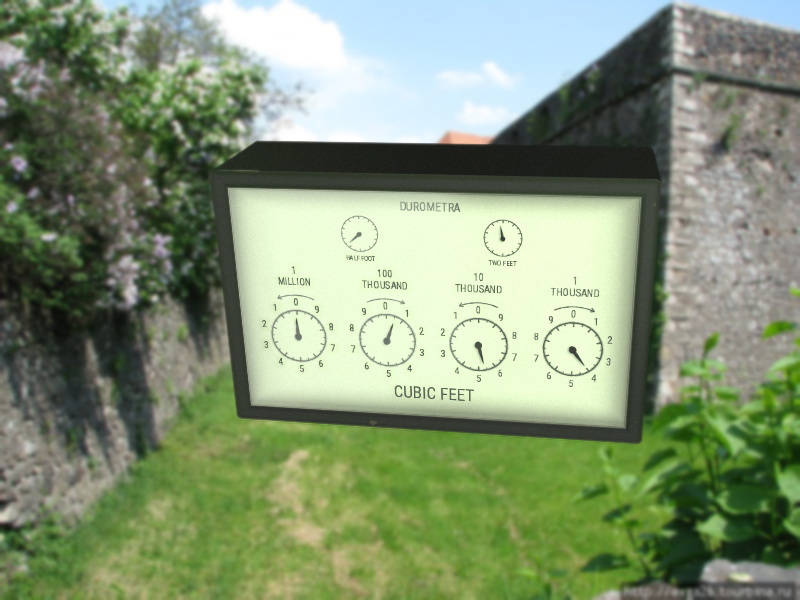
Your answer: 5400 ft³
